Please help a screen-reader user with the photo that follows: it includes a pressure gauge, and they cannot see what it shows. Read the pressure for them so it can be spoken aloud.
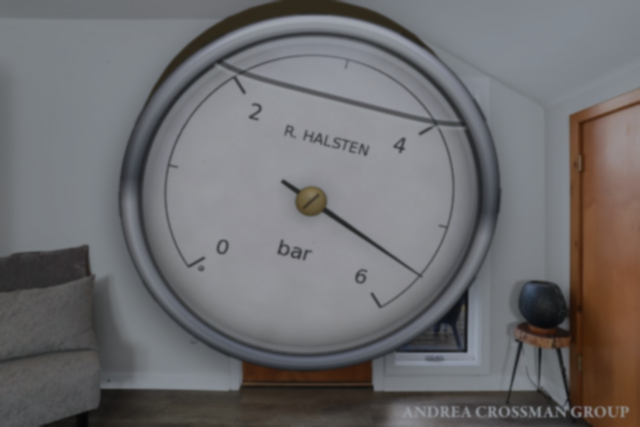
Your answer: 5.5 bar
